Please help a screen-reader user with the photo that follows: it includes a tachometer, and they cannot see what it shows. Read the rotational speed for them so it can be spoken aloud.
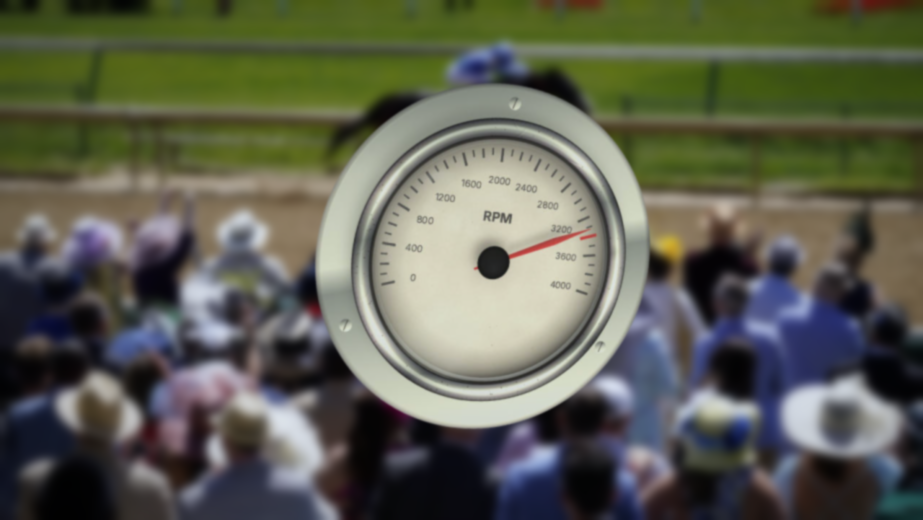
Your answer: 3300 rpm
